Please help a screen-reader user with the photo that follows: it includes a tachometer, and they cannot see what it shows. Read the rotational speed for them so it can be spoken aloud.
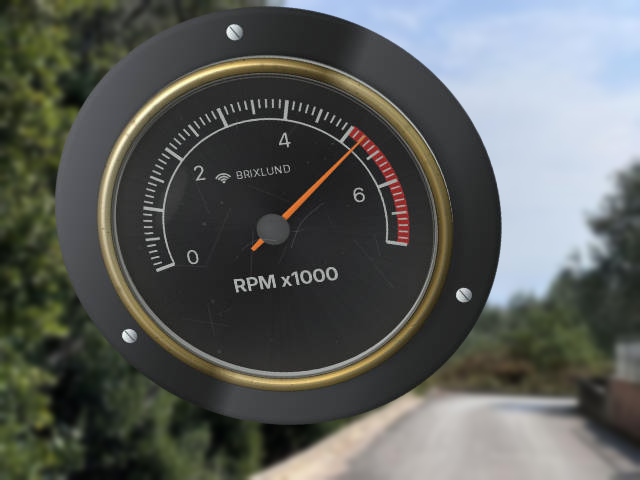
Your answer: 5200 rpm
